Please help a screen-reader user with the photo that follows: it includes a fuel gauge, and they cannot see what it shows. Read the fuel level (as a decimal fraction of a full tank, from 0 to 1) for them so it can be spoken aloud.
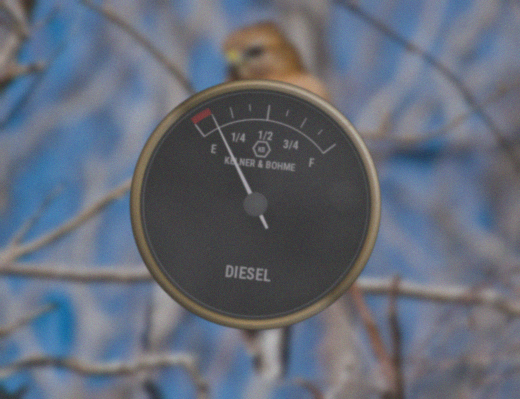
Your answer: 0.125
